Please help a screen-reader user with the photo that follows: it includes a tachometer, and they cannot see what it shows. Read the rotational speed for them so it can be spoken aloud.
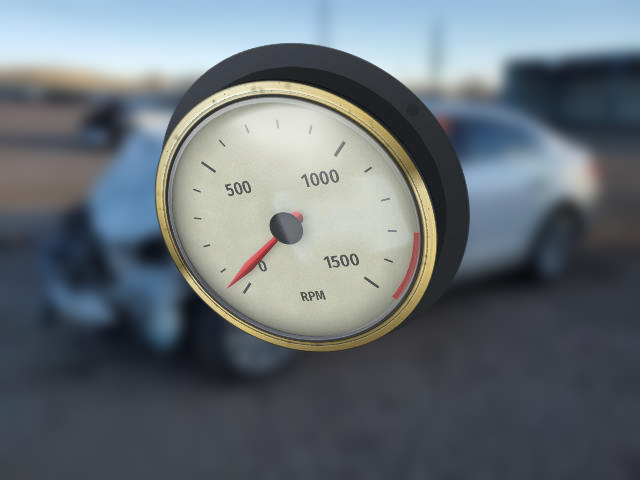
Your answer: 50 rpm
